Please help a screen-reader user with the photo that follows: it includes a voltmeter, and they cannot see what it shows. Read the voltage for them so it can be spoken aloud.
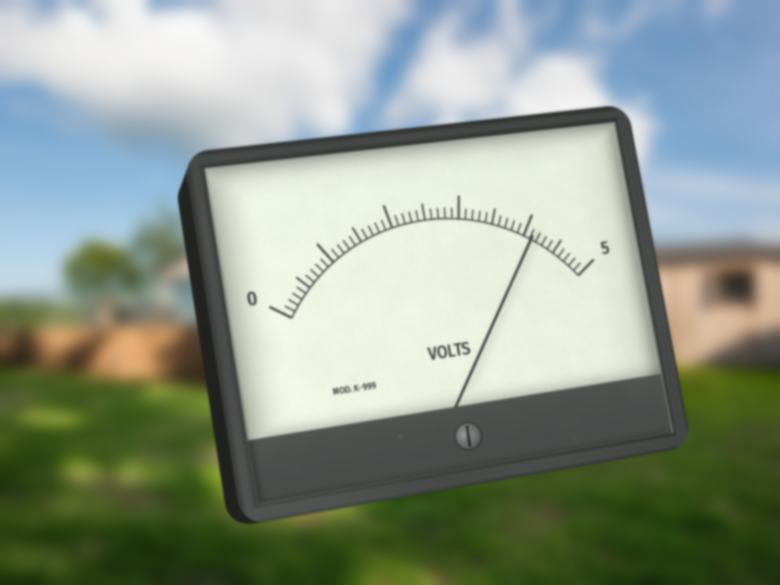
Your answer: 4.1 V
